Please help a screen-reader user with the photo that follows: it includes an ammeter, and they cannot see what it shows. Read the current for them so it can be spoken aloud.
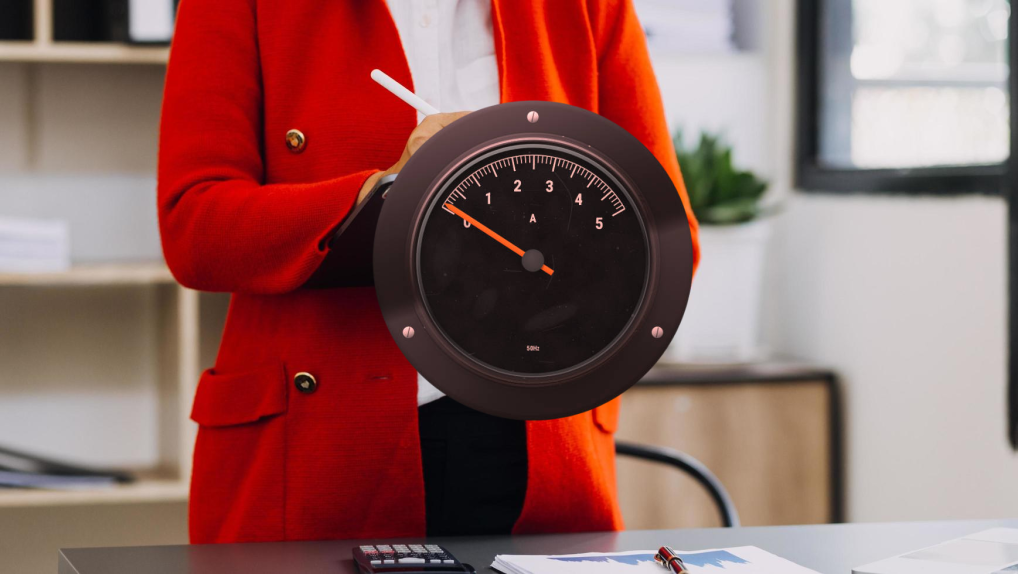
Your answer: 0.1 A
